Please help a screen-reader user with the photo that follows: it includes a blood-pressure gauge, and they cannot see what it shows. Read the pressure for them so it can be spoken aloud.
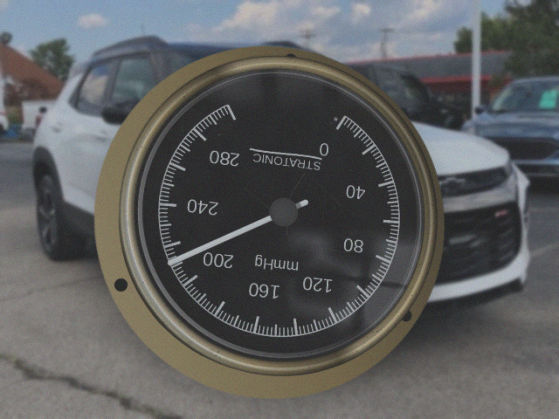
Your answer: 212 mmHg
